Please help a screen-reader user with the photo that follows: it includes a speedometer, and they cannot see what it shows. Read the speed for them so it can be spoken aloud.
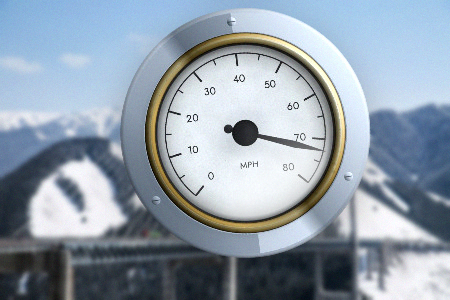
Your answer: 72.5 mph
